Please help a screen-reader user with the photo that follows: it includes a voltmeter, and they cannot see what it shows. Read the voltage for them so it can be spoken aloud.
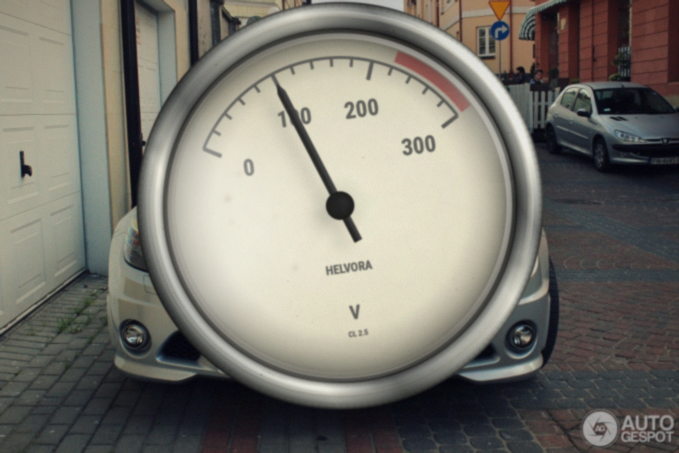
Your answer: 100 V
